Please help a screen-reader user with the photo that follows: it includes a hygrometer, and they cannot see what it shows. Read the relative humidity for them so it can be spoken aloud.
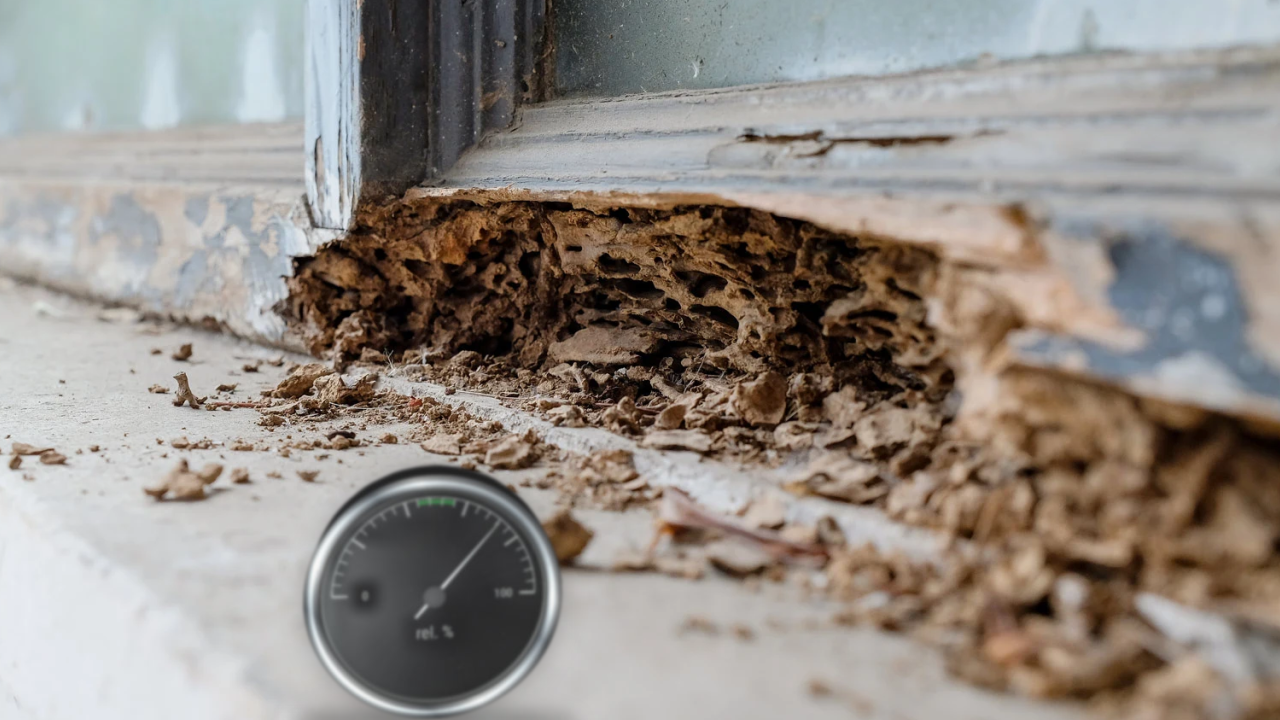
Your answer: 72 %
